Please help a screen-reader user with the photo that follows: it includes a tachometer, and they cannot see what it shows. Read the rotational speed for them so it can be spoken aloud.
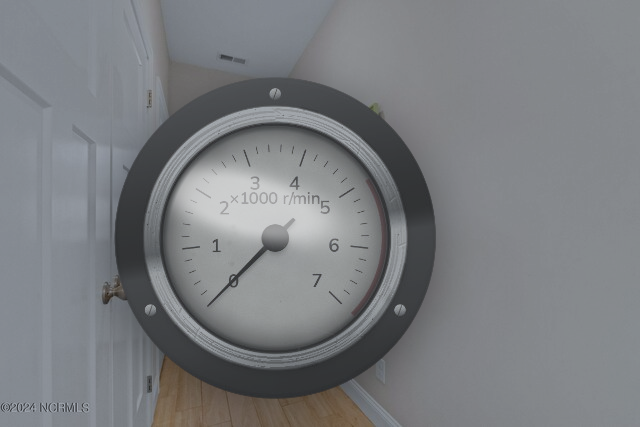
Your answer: 0 rpm
